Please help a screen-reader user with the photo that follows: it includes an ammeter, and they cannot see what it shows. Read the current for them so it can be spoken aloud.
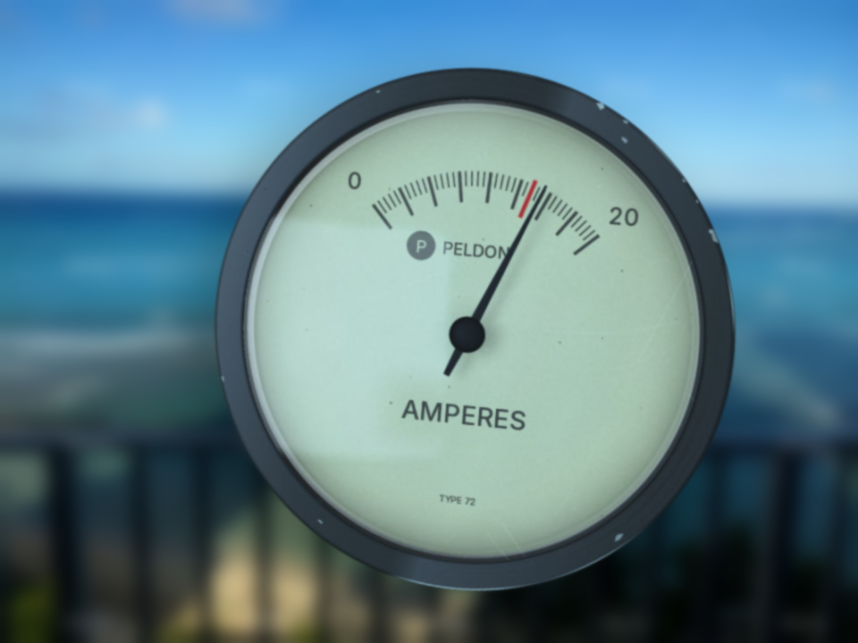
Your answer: 14.5 A
